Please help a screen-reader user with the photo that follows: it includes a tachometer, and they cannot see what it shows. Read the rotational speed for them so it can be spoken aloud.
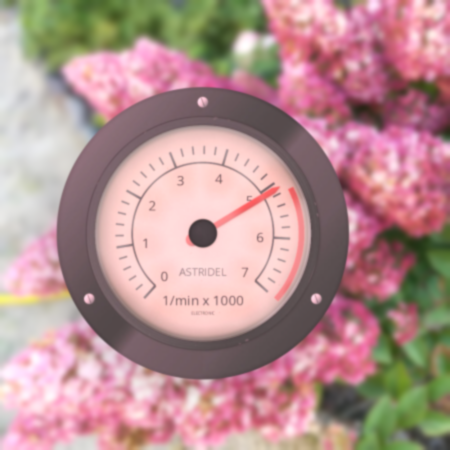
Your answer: 5100 rpm
